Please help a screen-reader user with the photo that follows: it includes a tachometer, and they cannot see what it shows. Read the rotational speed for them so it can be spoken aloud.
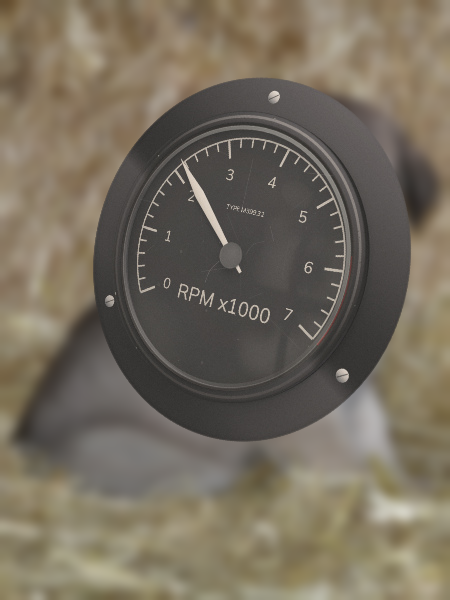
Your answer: 2200 rpm
